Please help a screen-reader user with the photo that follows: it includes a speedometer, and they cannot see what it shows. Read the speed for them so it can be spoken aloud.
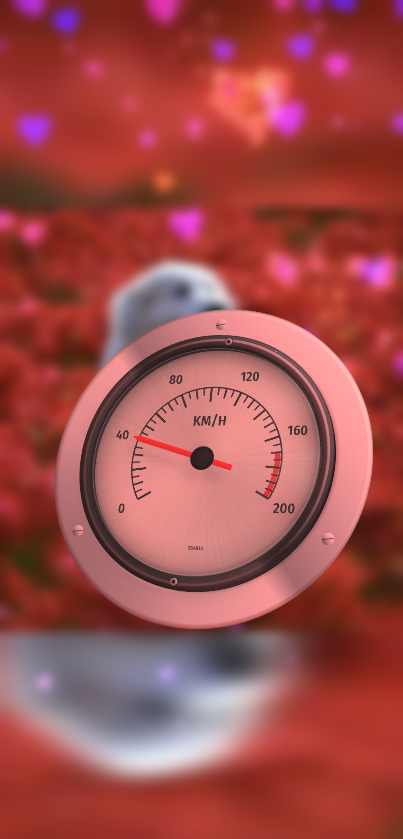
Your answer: 40 km/h
